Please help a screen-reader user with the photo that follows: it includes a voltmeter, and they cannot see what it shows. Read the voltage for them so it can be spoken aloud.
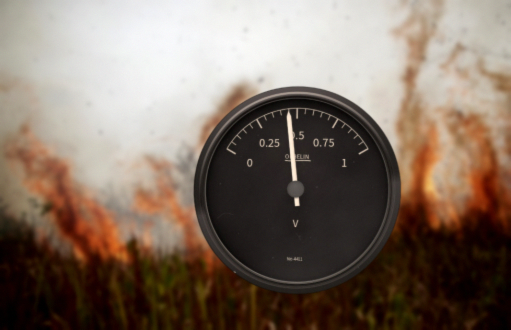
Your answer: 0.45 V
